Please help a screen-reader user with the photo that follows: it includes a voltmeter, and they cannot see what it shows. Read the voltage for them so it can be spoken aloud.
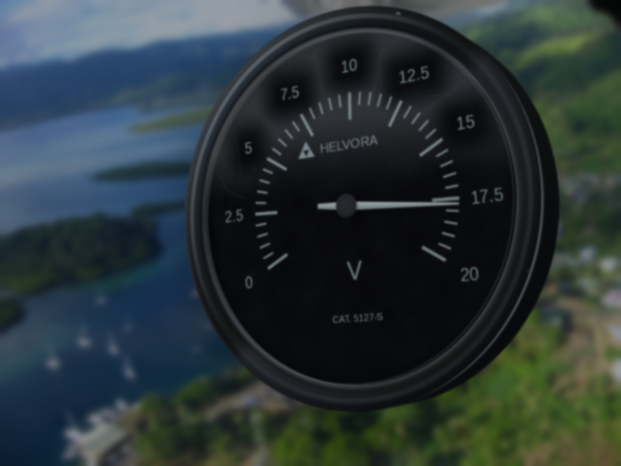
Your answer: 17.75 V
